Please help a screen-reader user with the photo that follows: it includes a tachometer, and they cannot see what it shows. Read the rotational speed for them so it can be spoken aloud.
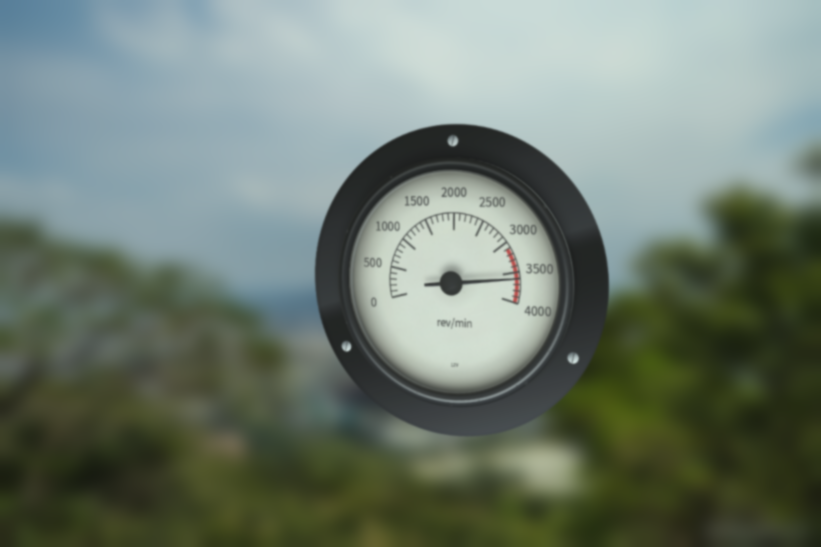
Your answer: 3600 rpm
